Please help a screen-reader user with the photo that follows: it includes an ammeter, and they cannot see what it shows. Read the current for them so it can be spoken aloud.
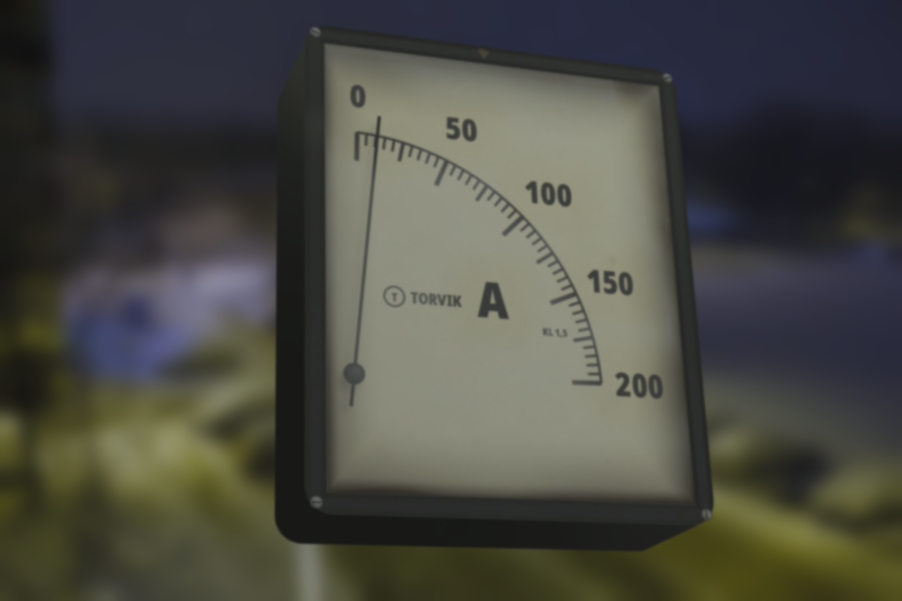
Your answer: 10 A
